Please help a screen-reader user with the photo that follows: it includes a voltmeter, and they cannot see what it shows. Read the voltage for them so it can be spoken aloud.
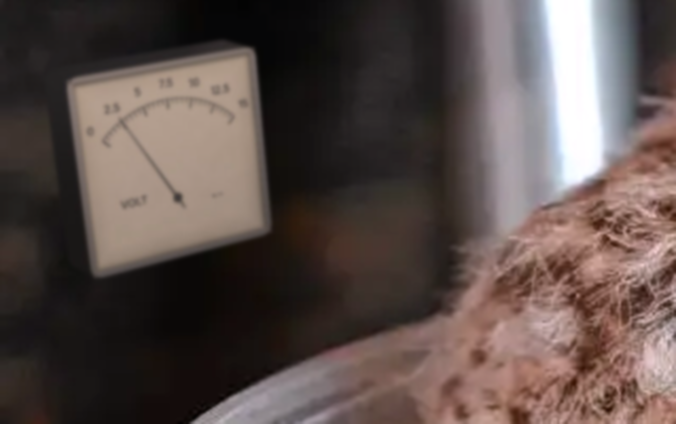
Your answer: 2.5 V
